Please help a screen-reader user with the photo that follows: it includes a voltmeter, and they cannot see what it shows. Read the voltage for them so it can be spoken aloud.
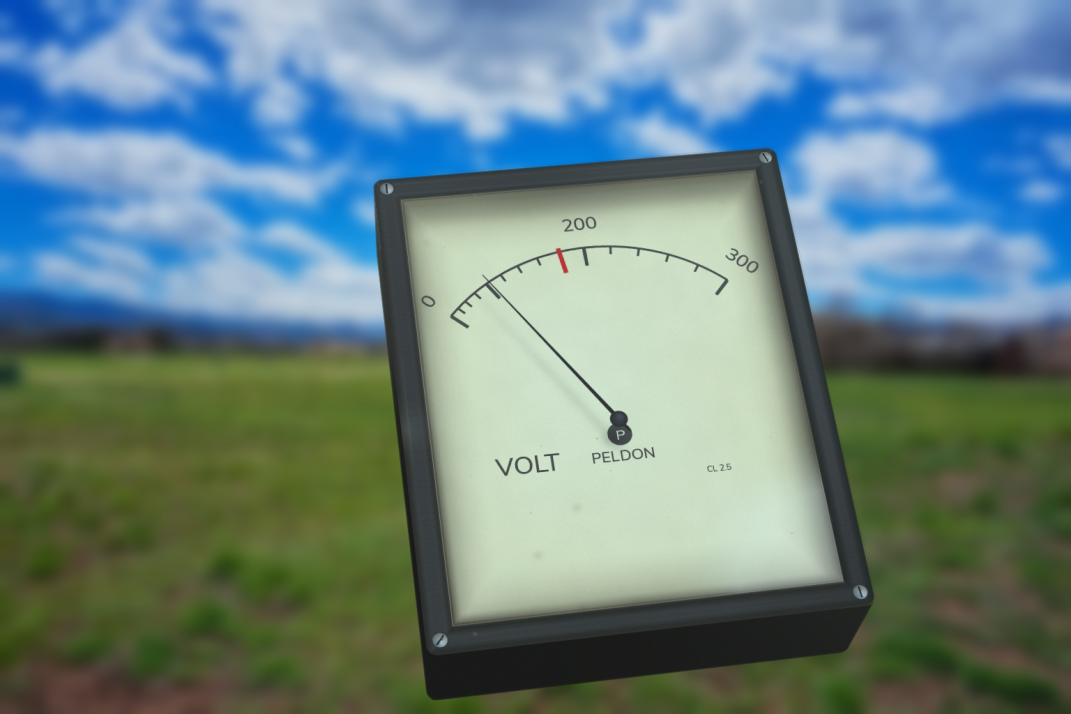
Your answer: 100 V
